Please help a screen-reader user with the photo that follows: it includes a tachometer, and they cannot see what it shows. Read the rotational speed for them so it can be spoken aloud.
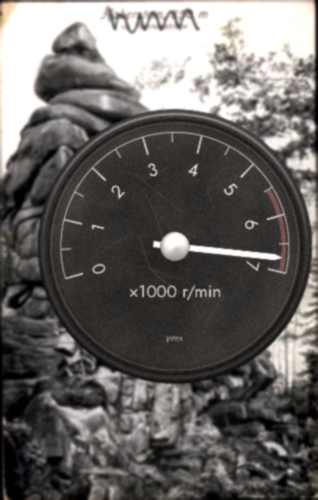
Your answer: 6750 rpm
